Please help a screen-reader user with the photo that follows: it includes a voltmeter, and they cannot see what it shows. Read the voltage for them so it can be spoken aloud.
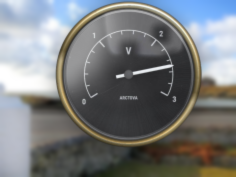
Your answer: 2.5 V
